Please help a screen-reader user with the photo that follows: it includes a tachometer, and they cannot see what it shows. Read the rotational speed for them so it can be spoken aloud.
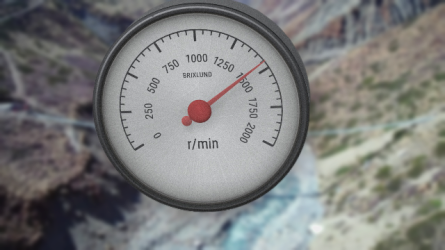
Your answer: 1450 rpm
